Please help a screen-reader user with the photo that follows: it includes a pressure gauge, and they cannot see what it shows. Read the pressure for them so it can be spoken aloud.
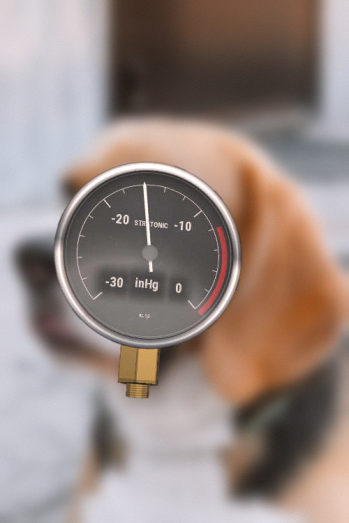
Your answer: -16 inHg
